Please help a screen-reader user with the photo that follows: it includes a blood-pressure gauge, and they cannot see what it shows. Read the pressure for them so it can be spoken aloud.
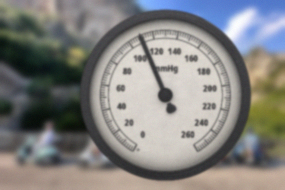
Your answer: 110 mmHg
